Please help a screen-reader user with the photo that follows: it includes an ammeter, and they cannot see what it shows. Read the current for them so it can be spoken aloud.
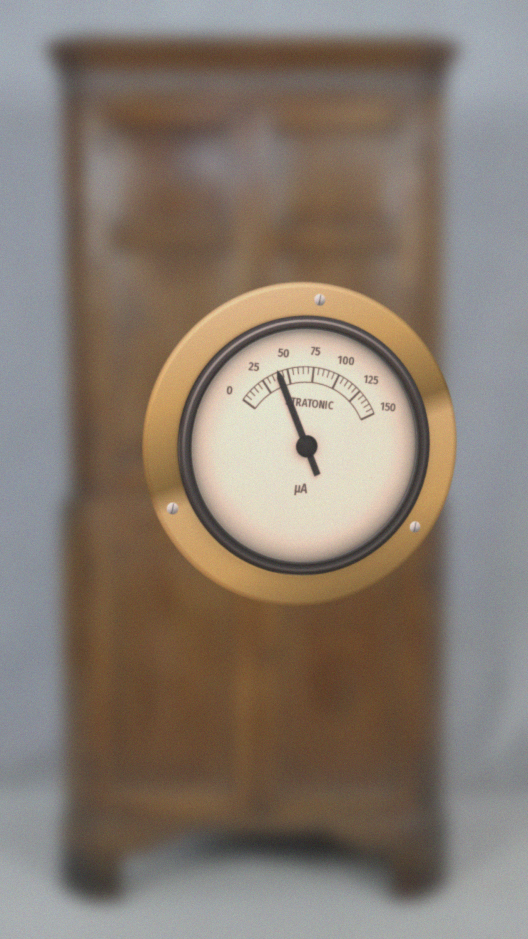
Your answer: 40 µA
